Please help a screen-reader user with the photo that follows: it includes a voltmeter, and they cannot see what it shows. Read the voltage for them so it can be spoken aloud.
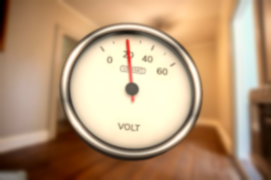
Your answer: 20 V
